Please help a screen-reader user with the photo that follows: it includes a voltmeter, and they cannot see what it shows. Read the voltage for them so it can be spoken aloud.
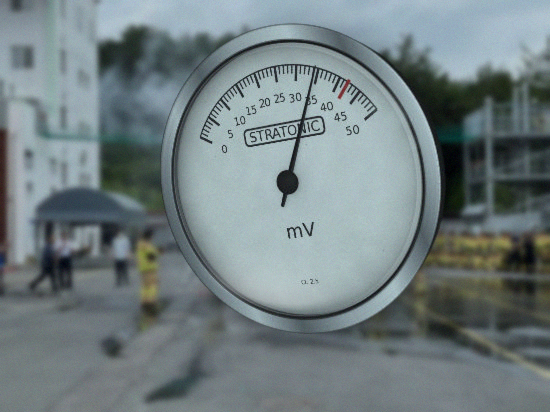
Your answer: 35 mV
